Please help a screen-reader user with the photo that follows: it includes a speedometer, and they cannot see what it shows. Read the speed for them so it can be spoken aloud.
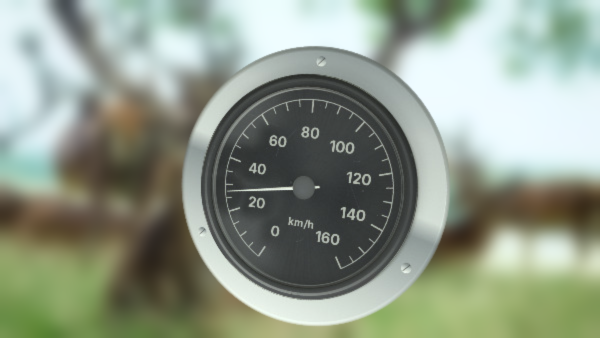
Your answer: 27.5 km/h
